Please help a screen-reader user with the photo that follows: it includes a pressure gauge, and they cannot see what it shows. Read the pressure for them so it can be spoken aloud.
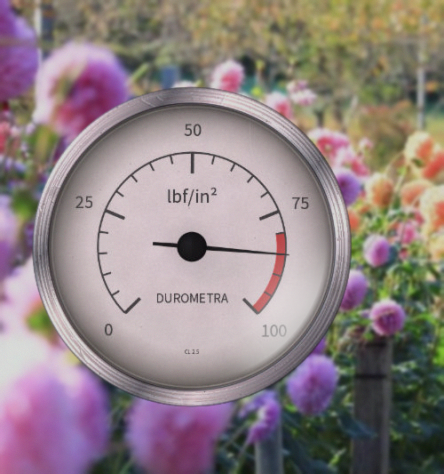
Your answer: 85 psi
